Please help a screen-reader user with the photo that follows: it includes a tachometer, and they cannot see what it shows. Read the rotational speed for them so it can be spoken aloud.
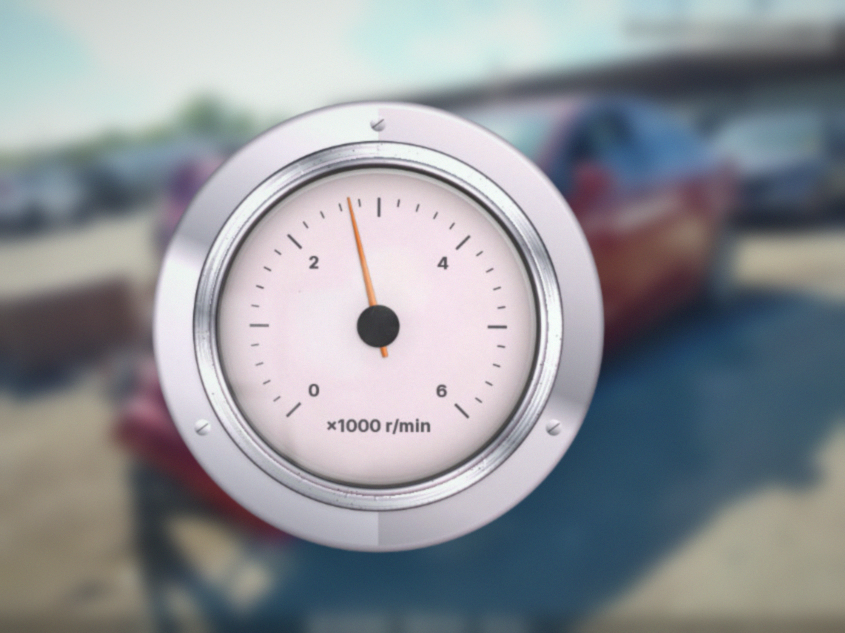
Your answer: 2700 rpm
